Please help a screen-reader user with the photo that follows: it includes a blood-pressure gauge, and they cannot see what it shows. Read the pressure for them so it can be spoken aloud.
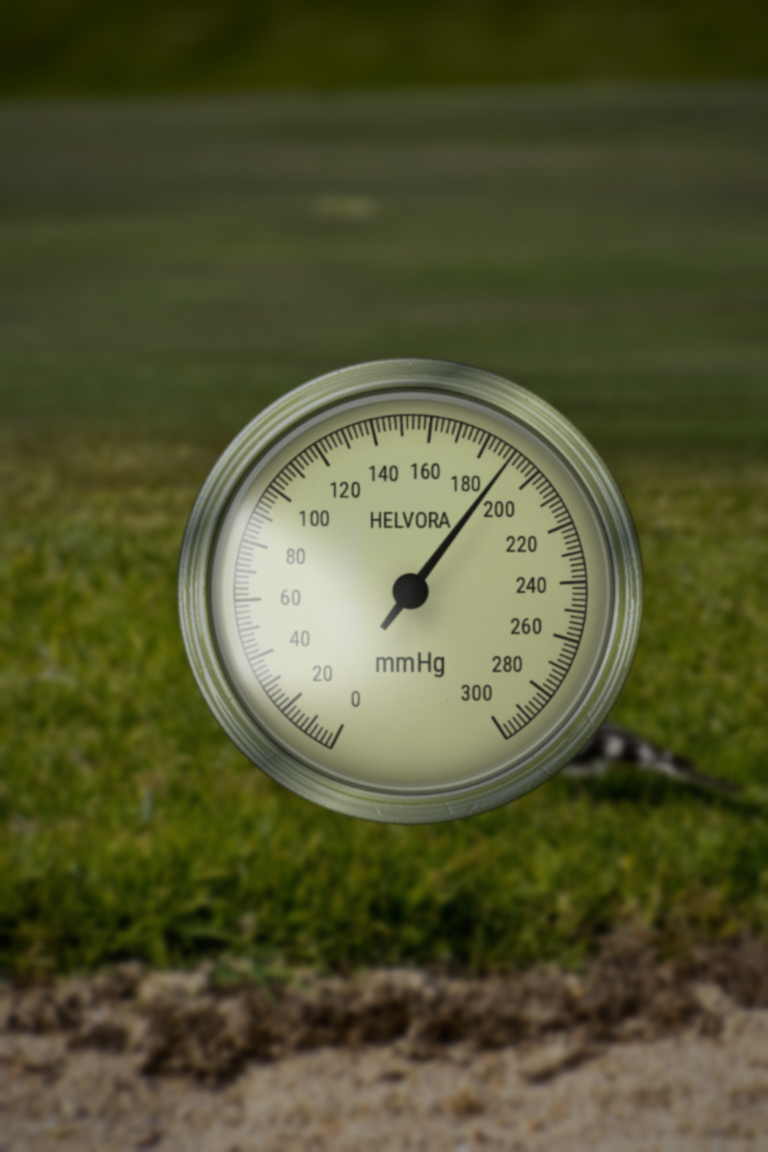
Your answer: 190 mmHg
